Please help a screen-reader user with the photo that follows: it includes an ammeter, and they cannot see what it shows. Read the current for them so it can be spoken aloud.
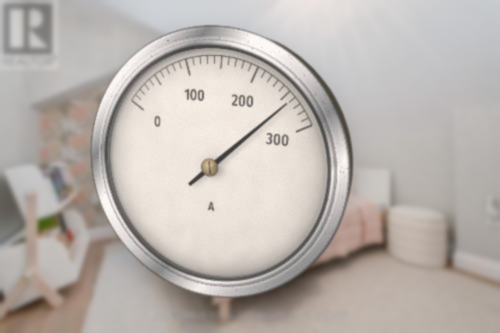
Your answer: 260 A
